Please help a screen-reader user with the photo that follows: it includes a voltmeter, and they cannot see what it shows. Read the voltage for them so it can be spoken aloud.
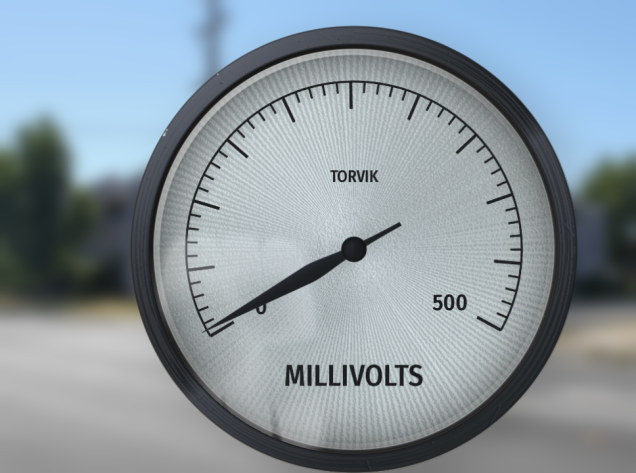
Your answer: 5 mV
